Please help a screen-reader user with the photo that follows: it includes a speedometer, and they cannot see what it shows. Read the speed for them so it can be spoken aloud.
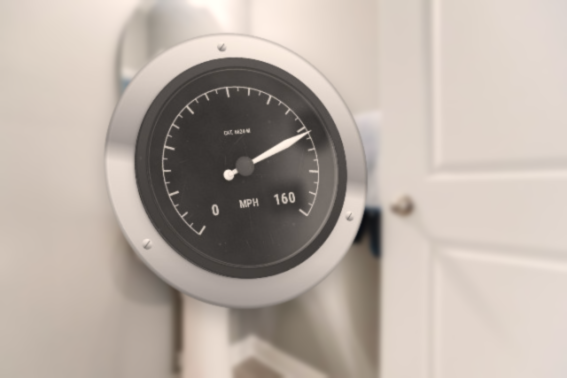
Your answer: 122.5 mph
